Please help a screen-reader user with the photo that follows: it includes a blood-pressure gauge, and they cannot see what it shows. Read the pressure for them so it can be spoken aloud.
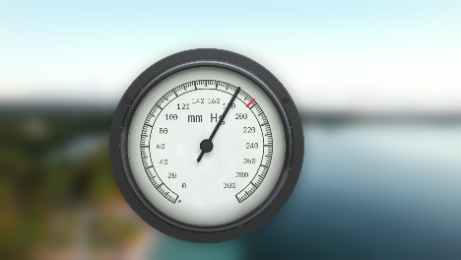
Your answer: 180 mmHg
